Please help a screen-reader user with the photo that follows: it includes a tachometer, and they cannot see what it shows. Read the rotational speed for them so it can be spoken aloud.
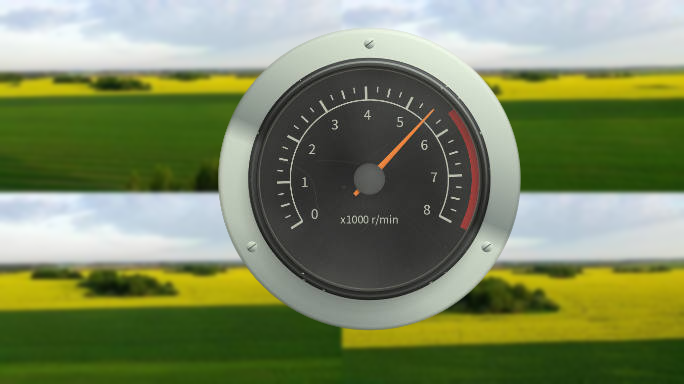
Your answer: 5500 rpm
